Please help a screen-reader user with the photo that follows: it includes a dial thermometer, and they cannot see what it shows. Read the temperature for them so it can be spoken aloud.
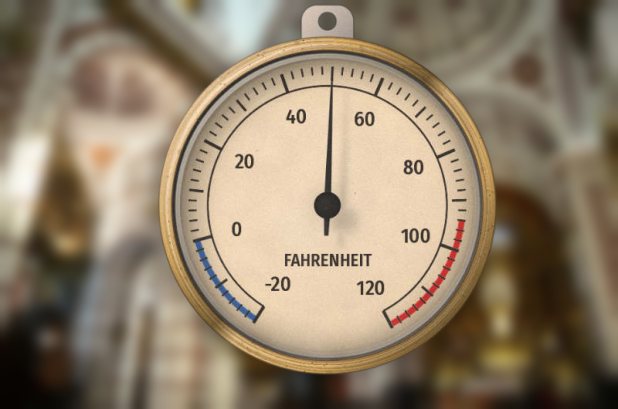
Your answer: 50 °F
